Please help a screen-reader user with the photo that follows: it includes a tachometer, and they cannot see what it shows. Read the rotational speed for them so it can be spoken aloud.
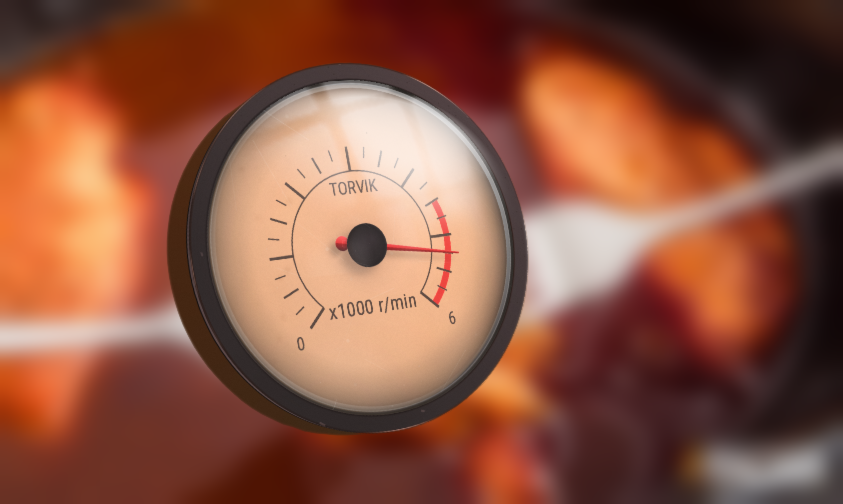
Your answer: 5250 rpm
